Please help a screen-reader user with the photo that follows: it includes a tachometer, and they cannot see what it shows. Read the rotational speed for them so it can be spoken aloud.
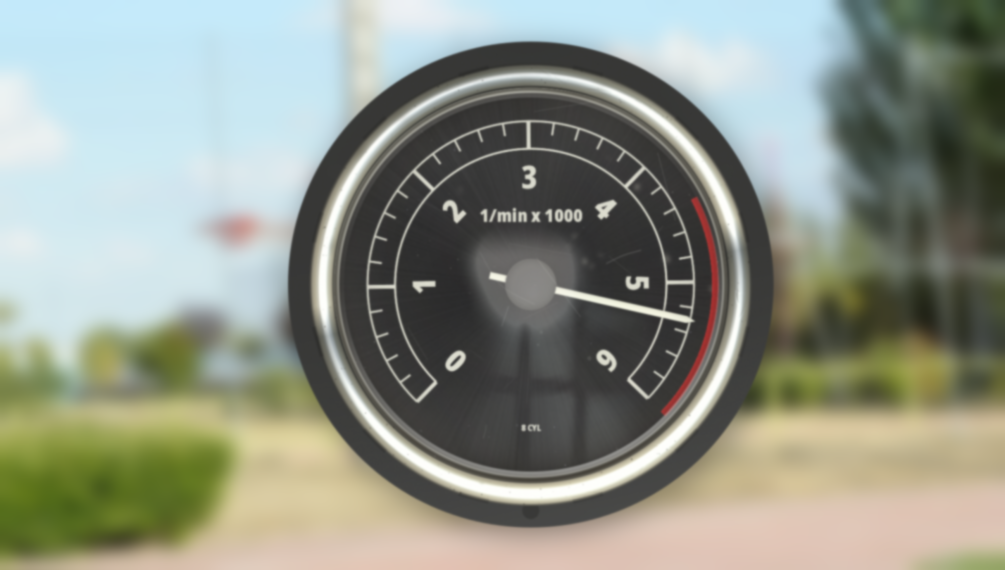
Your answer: 5300 rpm
